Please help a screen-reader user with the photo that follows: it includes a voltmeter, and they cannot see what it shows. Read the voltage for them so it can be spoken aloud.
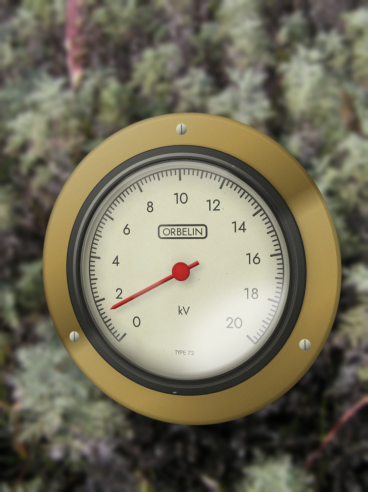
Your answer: 1.4 kV
